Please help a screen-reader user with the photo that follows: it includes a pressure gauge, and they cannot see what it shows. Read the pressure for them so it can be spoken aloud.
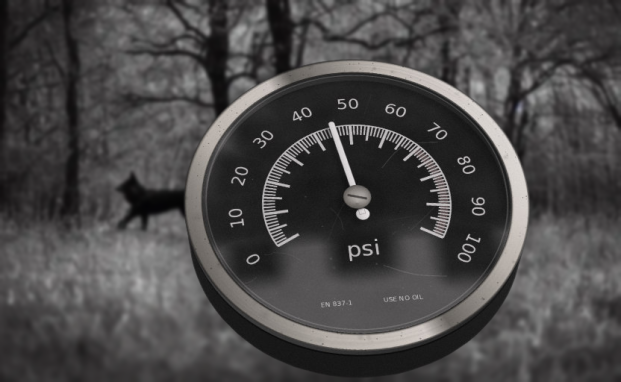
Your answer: 45 psi
